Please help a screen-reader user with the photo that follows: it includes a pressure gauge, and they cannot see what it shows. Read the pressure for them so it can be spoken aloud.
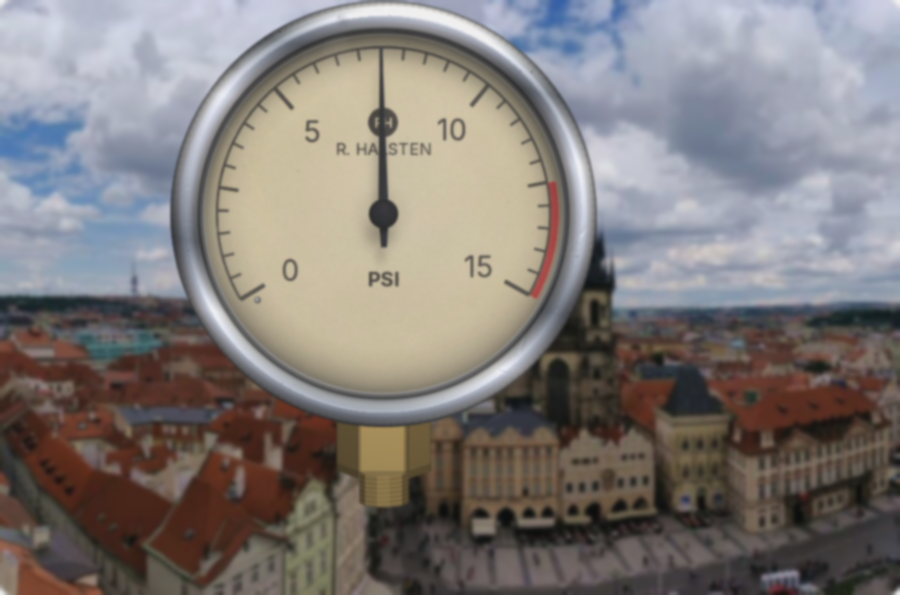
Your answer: 7.5 psi
